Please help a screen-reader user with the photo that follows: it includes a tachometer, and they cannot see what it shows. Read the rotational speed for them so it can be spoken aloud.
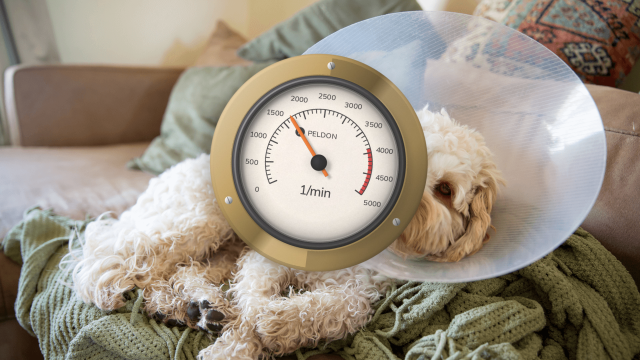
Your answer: 1700 rpm
